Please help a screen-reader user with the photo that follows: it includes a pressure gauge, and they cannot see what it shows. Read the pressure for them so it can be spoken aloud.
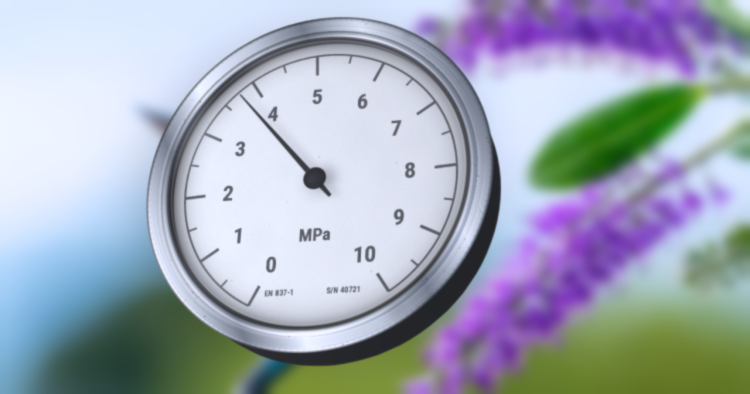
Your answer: 3.75 MPa
